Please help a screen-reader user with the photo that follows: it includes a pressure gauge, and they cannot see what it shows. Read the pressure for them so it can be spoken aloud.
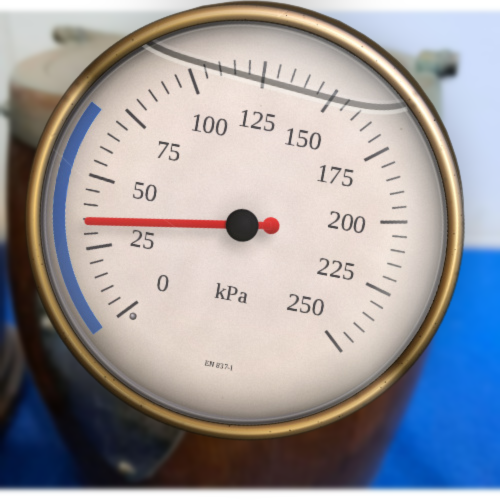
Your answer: 35 kPa
